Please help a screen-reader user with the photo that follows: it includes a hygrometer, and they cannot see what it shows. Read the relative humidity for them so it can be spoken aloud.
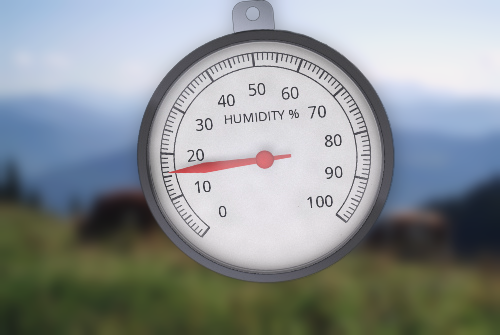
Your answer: 16 %
